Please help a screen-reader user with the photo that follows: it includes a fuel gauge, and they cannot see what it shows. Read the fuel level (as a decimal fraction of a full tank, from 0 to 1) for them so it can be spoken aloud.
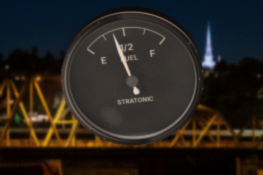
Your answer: 0.375
